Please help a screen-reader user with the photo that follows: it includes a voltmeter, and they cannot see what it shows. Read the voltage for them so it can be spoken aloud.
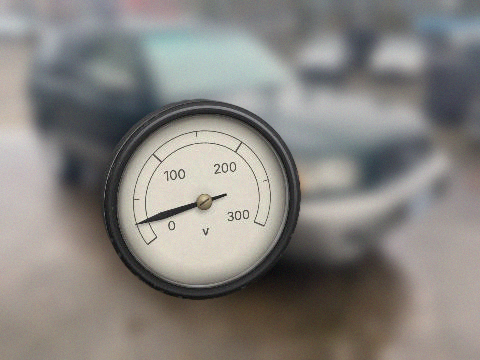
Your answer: 25 V
